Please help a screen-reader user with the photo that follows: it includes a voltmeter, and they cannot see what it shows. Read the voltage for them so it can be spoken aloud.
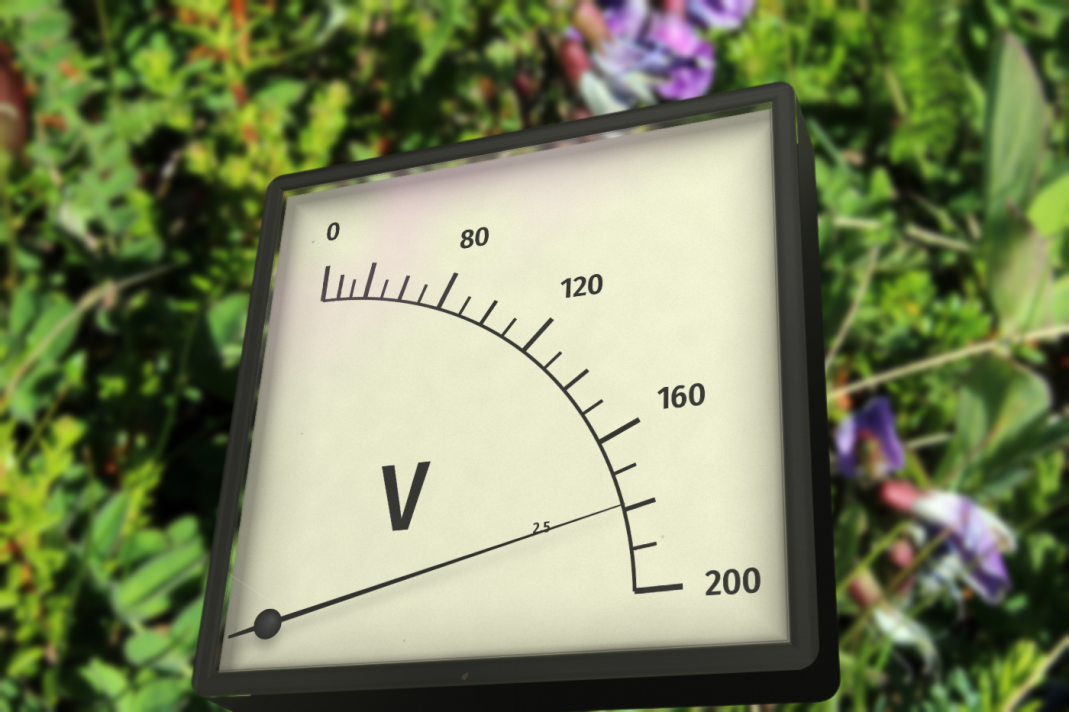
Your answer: 180 V
